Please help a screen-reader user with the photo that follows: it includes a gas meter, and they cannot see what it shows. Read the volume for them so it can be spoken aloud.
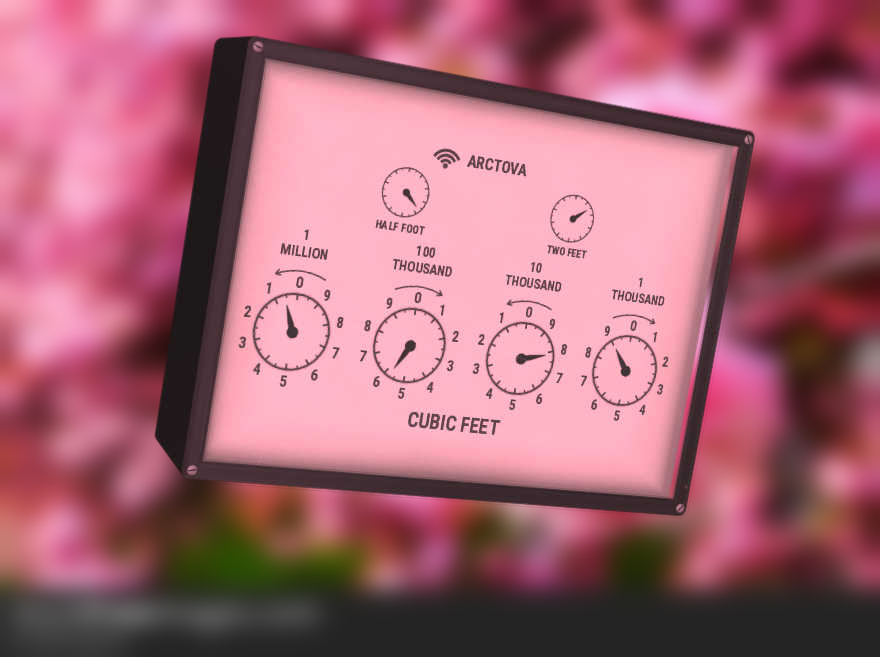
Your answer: 57900 ft³
